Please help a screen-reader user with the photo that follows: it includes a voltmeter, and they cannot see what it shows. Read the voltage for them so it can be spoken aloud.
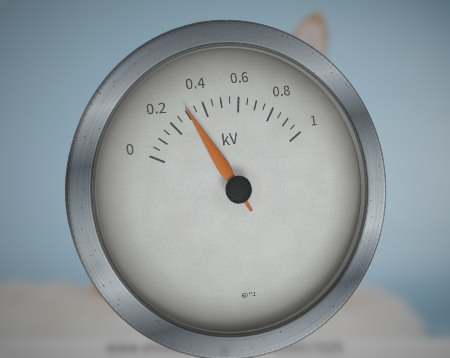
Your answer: 0.3 kV
